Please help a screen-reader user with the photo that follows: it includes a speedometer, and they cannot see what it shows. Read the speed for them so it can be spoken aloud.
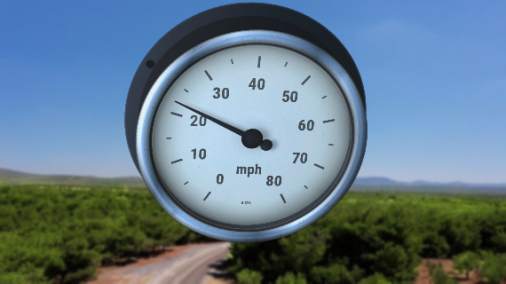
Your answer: 22.5 mph
